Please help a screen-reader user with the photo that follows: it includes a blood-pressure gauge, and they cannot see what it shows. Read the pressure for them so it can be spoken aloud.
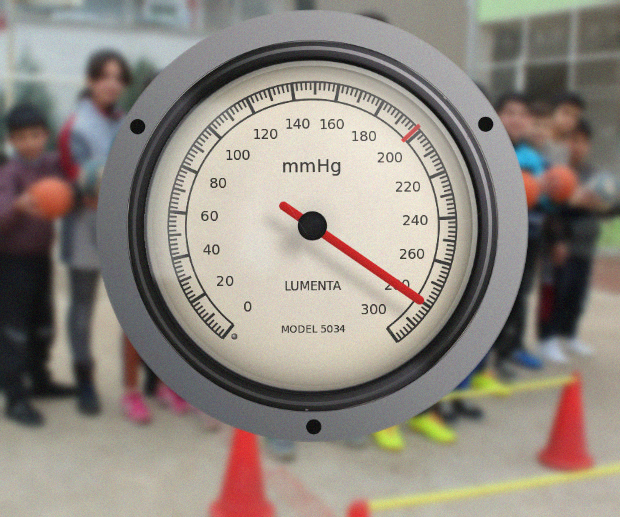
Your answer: 280 mmHg
